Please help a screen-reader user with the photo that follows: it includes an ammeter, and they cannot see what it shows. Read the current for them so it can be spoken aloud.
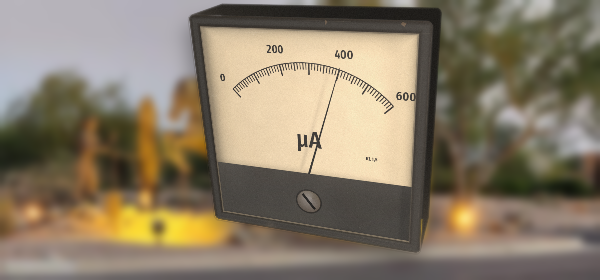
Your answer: 400 µA
